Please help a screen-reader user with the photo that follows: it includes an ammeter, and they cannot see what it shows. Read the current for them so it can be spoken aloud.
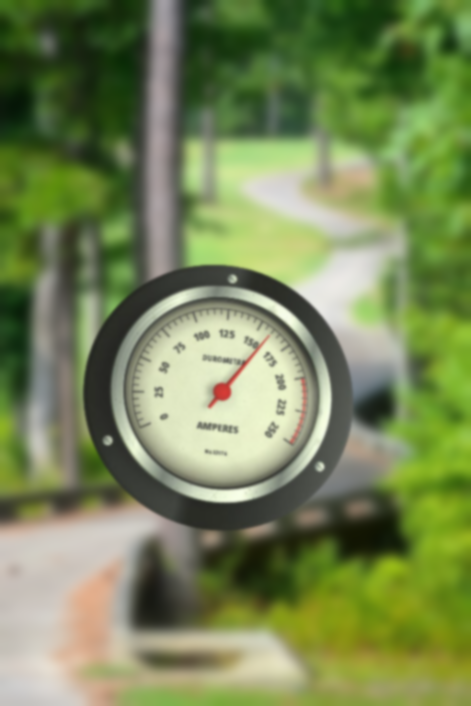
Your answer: 160 A
